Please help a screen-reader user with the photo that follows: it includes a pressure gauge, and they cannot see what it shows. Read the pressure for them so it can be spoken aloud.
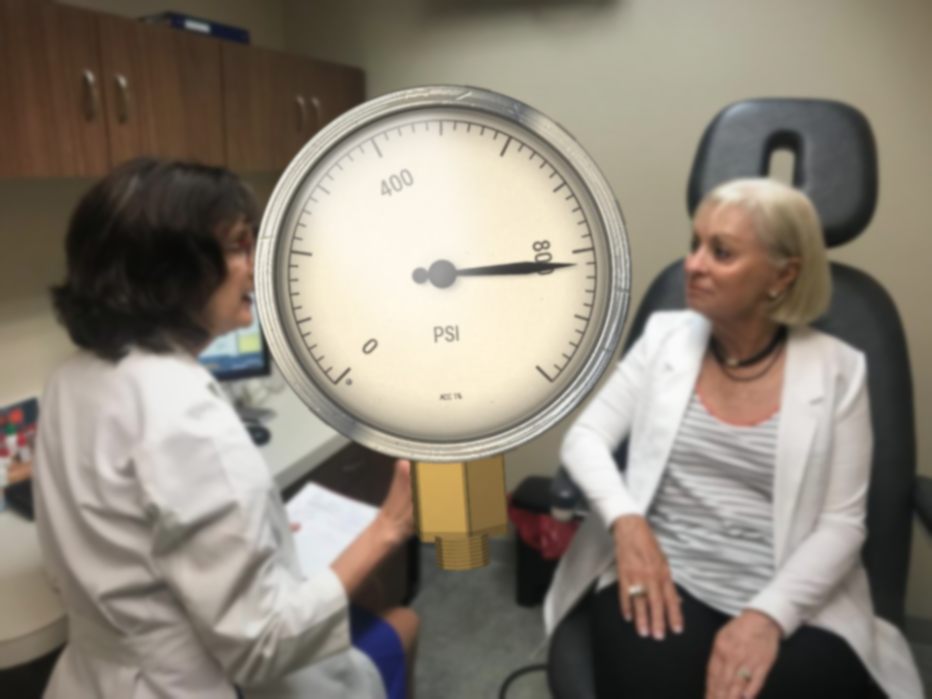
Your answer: 820 psi
